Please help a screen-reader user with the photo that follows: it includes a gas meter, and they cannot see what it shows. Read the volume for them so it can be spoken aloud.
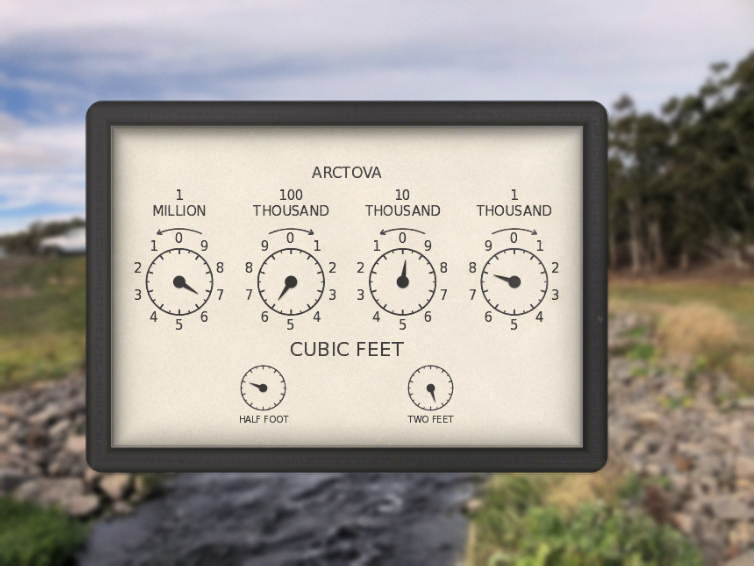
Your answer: 659800 ft³
